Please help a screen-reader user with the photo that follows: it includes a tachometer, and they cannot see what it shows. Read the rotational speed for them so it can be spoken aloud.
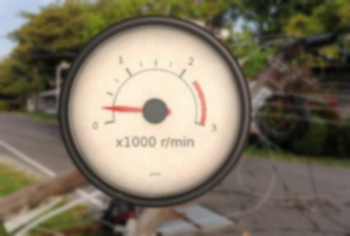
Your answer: 250 rpm
